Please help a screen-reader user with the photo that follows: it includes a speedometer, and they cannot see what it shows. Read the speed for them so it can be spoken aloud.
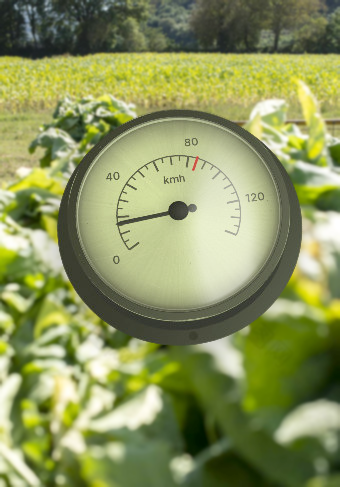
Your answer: 15 km/h
